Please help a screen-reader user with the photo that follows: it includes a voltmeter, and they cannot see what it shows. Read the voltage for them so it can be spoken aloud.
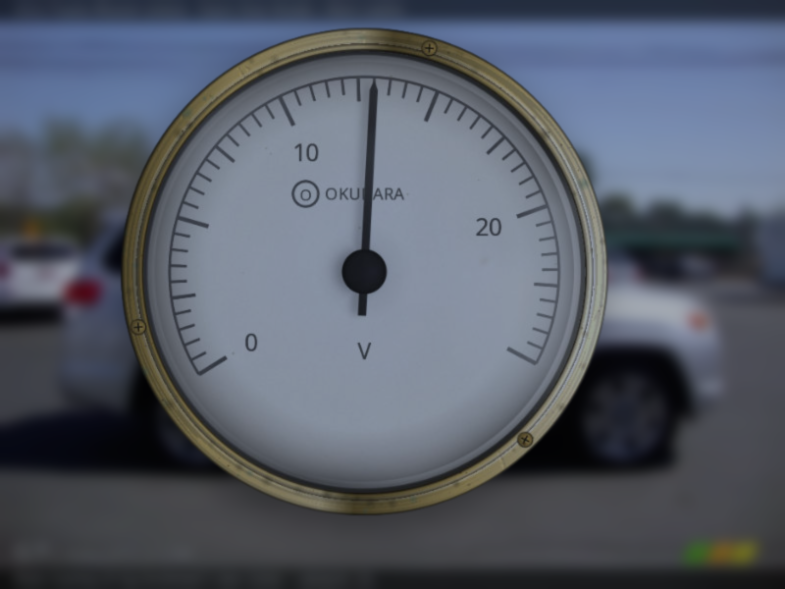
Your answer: 13 V
